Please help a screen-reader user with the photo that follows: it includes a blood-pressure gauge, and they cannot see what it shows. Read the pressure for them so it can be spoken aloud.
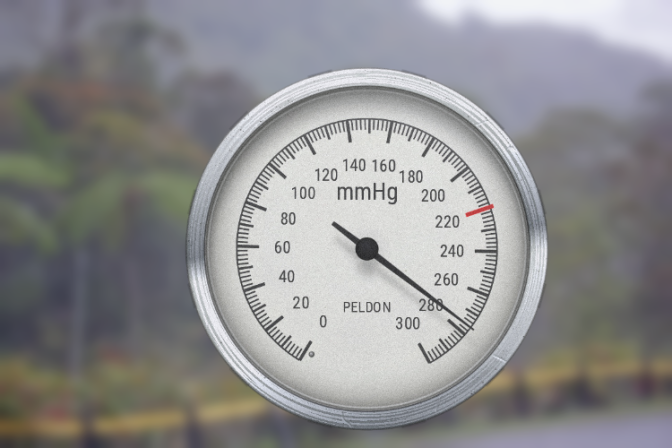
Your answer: 276 mmHg
